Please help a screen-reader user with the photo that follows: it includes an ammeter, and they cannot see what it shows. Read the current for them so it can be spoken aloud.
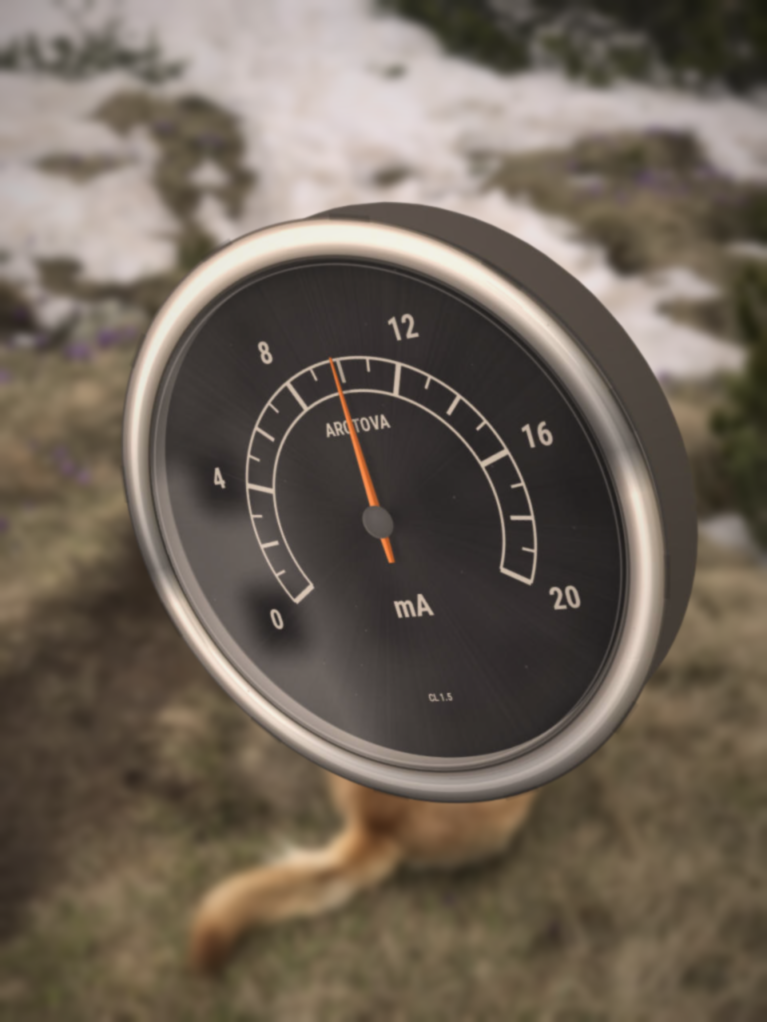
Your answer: 10 mA
